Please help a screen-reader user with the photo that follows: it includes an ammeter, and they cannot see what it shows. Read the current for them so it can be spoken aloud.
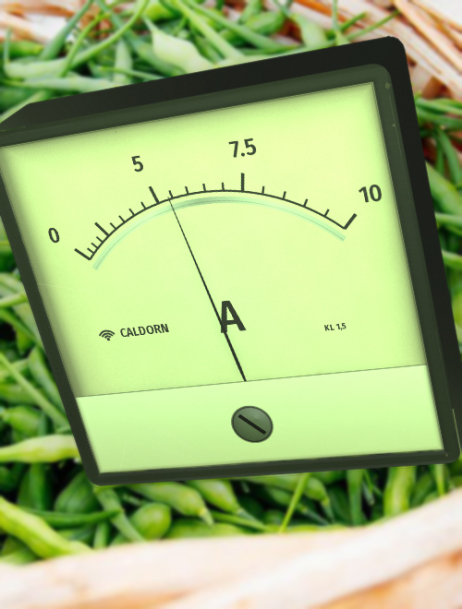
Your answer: 5.5 A
